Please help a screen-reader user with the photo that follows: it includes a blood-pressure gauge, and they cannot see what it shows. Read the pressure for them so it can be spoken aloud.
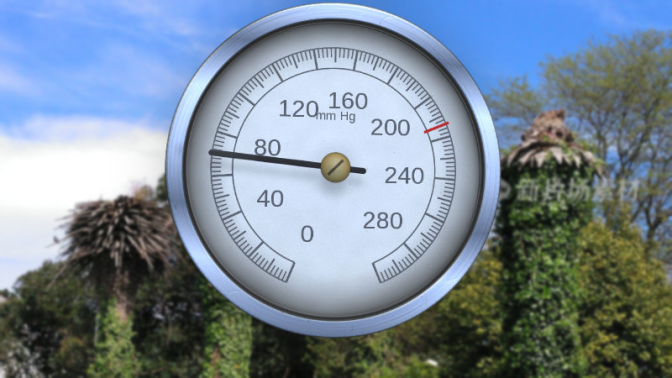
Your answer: 70 mmHg
